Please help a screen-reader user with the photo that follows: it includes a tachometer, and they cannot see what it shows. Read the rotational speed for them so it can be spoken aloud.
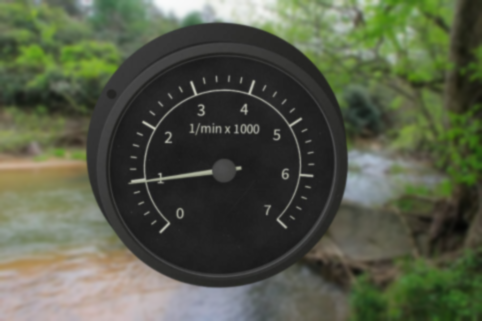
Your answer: 1000 rpm
